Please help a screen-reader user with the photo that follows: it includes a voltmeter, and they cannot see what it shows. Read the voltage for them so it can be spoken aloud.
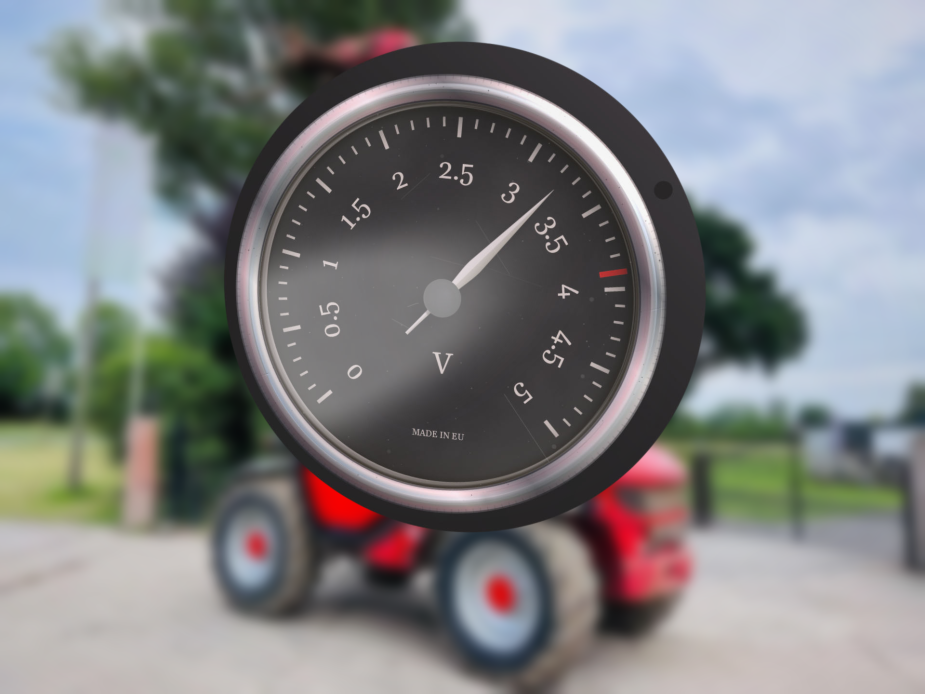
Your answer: 3.25 V
